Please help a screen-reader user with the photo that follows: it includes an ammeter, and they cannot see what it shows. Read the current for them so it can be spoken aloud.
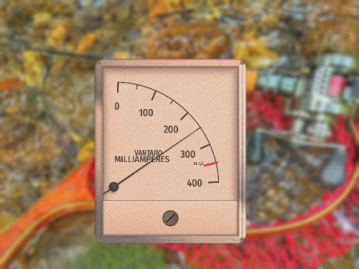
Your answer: 250 mA
